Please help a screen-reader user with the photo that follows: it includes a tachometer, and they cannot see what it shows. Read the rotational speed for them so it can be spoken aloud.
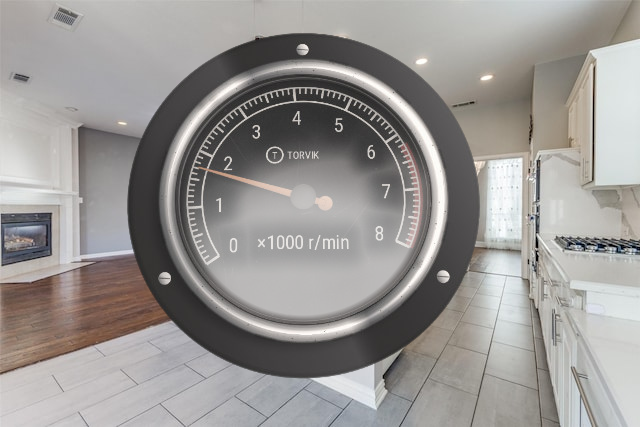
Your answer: 1700 rpm
